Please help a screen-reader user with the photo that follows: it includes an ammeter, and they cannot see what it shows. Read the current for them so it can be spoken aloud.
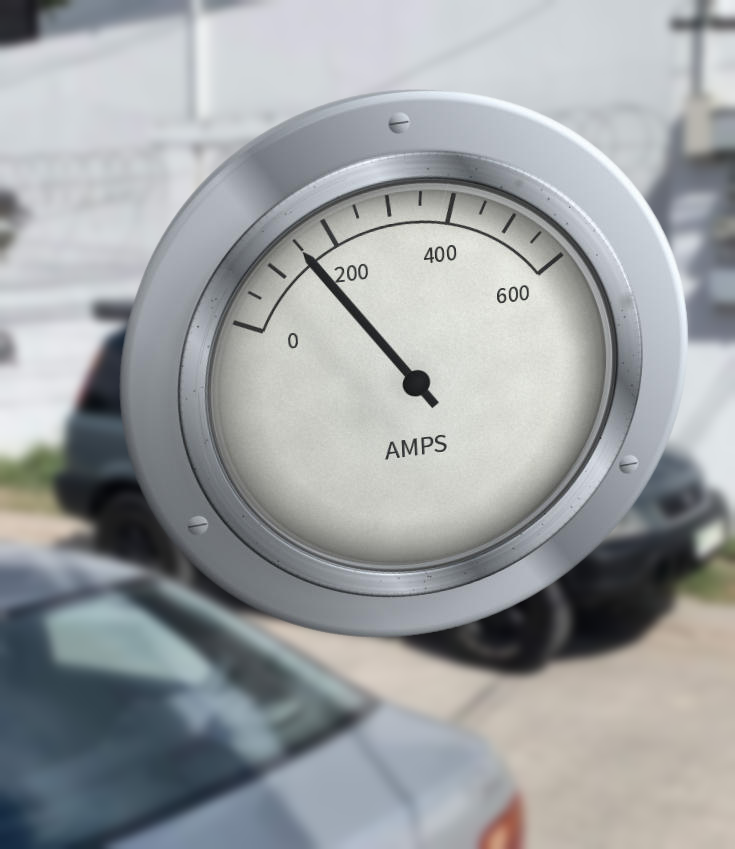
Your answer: 150 A
